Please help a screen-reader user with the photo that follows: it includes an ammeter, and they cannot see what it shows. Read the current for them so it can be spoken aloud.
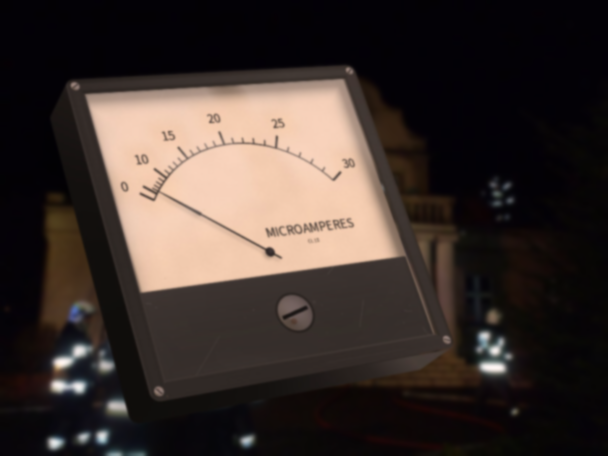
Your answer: 5 µA
